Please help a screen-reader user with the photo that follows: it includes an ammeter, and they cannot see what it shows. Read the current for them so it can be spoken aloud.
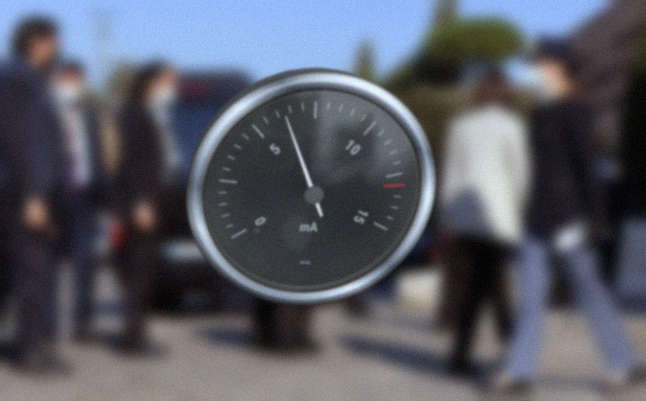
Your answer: 6.25 mA
